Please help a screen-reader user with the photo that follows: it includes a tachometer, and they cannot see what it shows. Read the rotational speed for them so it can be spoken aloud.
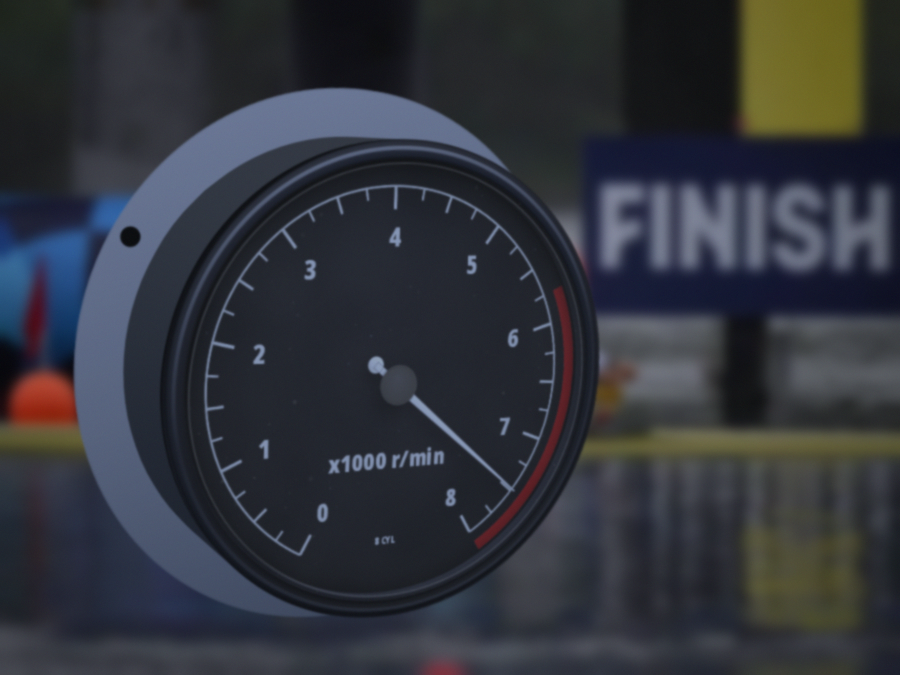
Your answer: 7500 rpm
